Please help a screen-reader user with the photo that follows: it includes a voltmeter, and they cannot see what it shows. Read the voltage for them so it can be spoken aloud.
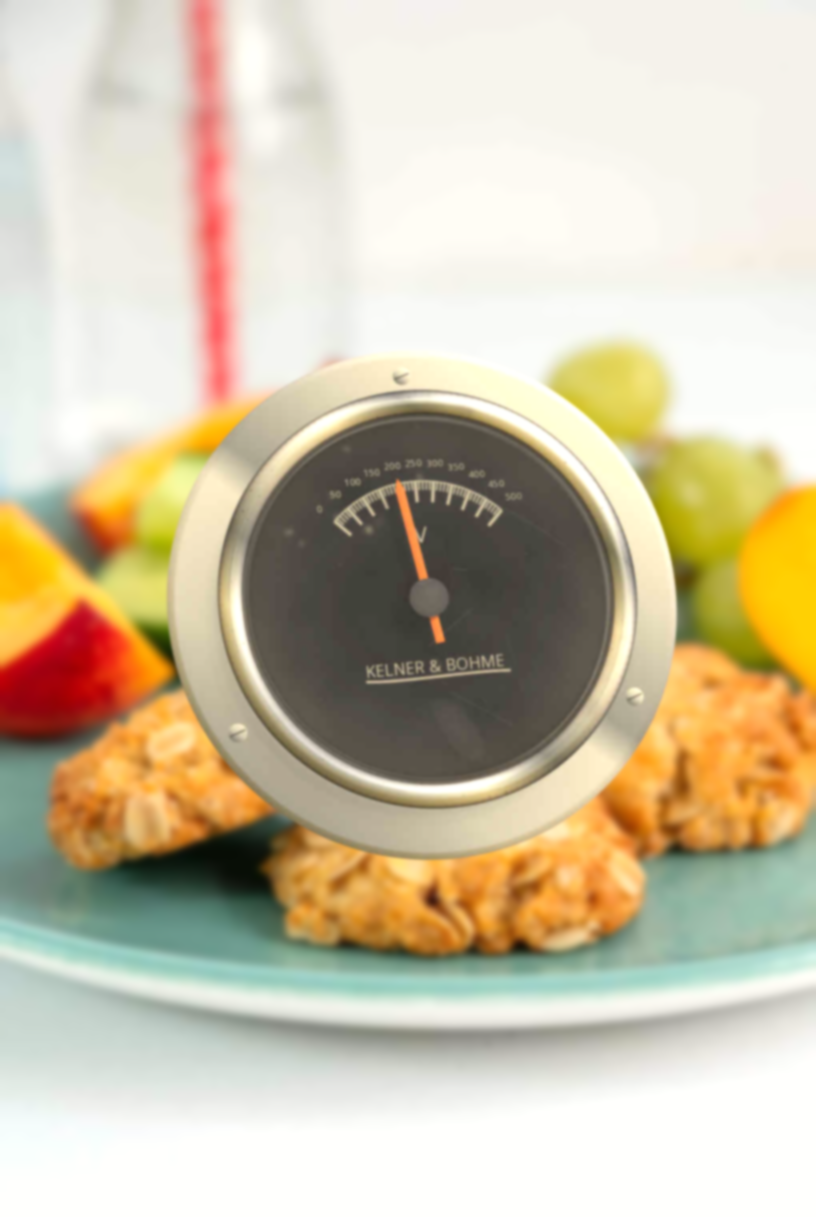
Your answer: 200 V
